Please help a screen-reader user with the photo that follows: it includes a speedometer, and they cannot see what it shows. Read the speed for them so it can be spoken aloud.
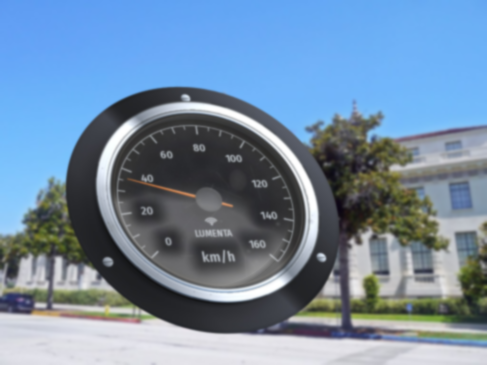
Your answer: 35 km/h
